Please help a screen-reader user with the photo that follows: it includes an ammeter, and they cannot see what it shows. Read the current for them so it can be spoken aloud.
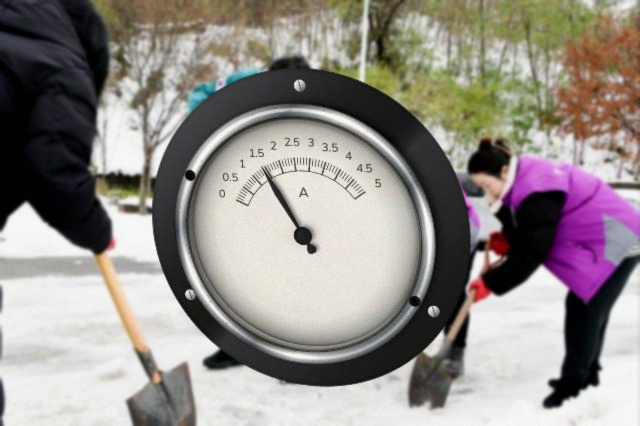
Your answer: 1.5 A
